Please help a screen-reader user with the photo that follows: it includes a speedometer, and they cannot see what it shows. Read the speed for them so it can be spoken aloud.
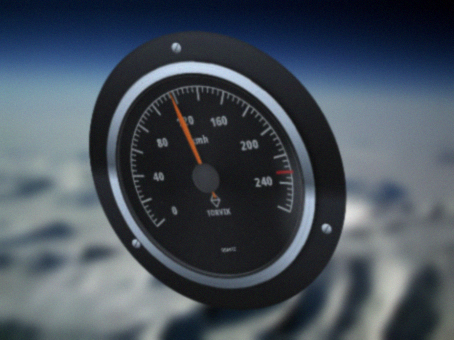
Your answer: 120 km/h
